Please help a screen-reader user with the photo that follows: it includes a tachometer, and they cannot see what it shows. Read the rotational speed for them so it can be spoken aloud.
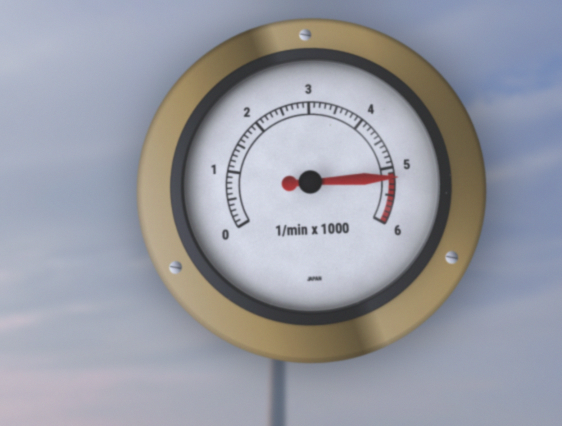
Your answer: 5200 rpm
